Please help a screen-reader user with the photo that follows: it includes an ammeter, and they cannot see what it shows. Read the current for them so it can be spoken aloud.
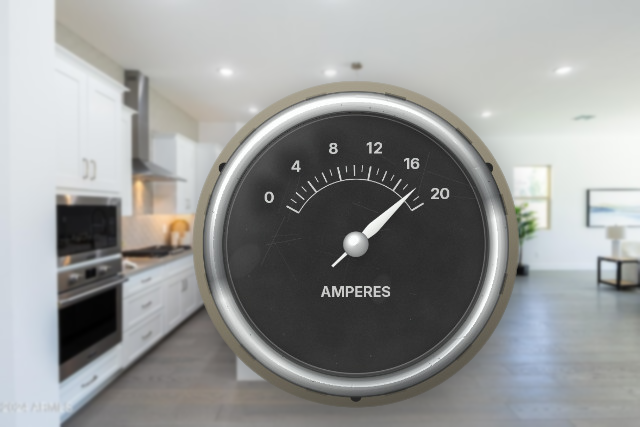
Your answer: 18 A
